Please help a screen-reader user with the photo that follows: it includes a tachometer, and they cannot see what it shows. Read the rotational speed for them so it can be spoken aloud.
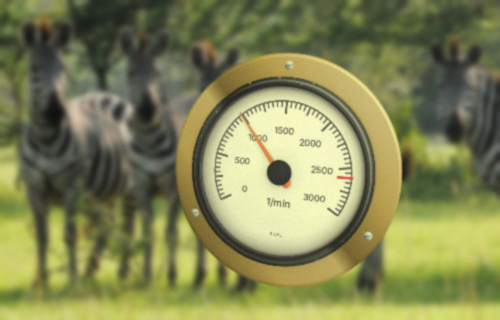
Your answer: 1000 rpm
